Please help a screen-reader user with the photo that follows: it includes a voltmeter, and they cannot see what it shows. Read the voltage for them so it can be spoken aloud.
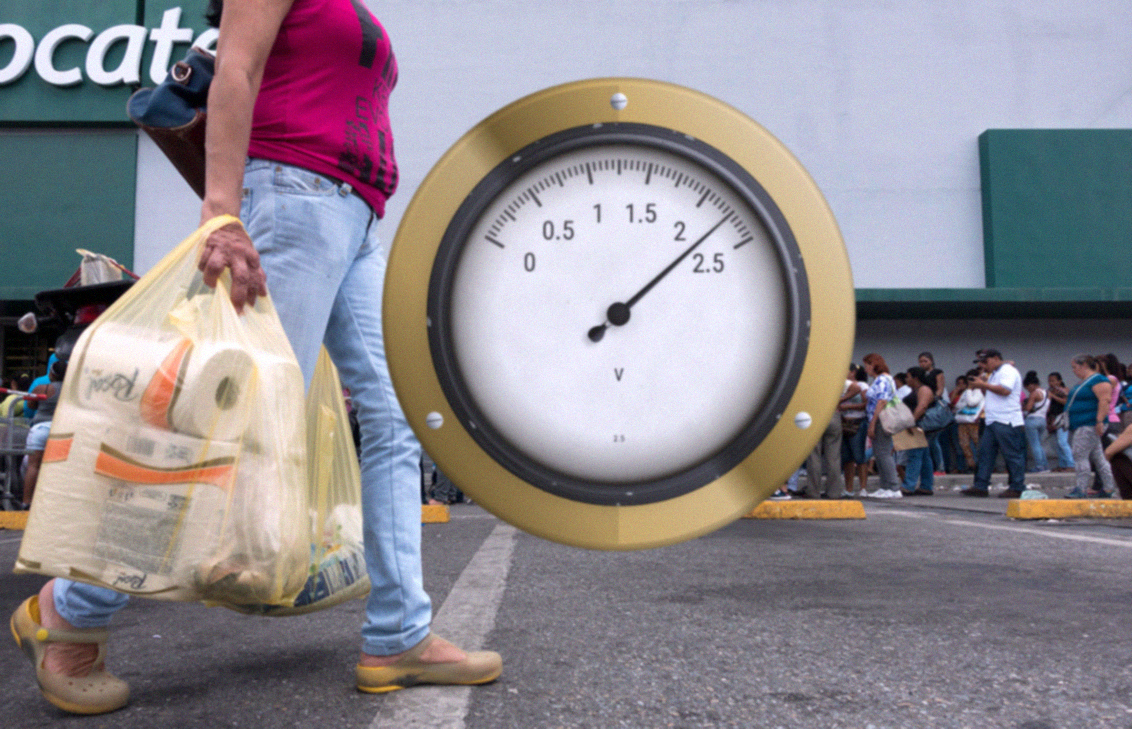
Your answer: 2.25 V
